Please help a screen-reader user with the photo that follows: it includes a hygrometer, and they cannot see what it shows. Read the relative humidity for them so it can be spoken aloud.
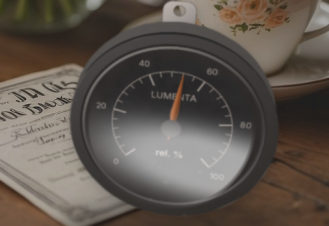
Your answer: 52 %
